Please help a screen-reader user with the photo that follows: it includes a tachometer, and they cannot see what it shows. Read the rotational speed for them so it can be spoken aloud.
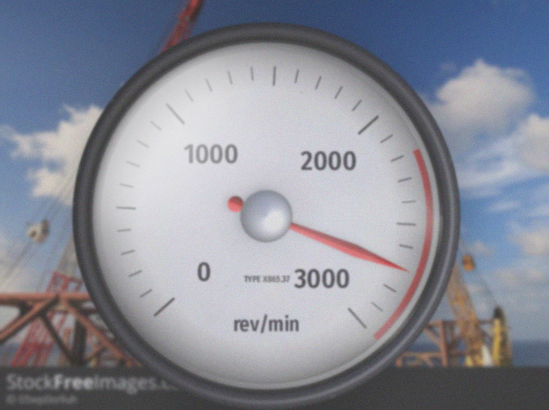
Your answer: 2700 rpm
